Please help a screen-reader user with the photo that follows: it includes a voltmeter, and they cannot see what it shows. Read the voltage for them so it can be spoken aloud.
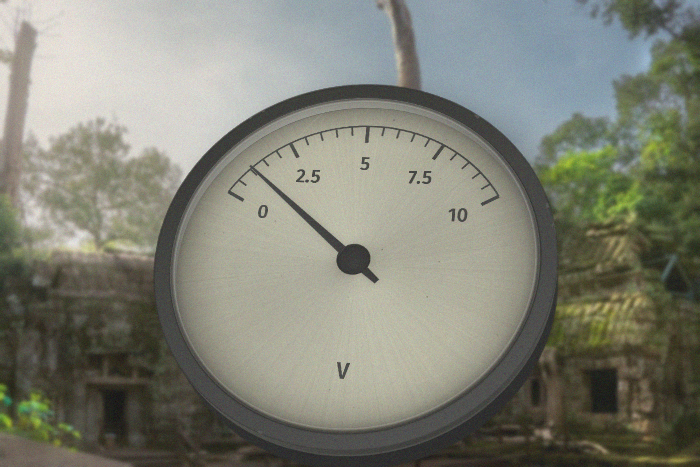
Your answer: 1 V
